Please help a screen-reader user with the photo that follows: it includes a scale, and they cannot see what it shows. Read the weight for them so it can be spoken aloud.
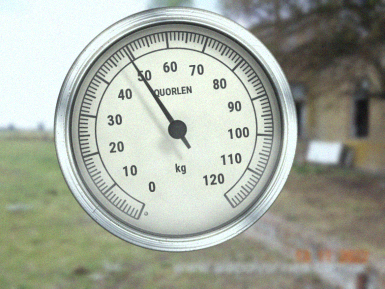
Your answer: 49 kg
